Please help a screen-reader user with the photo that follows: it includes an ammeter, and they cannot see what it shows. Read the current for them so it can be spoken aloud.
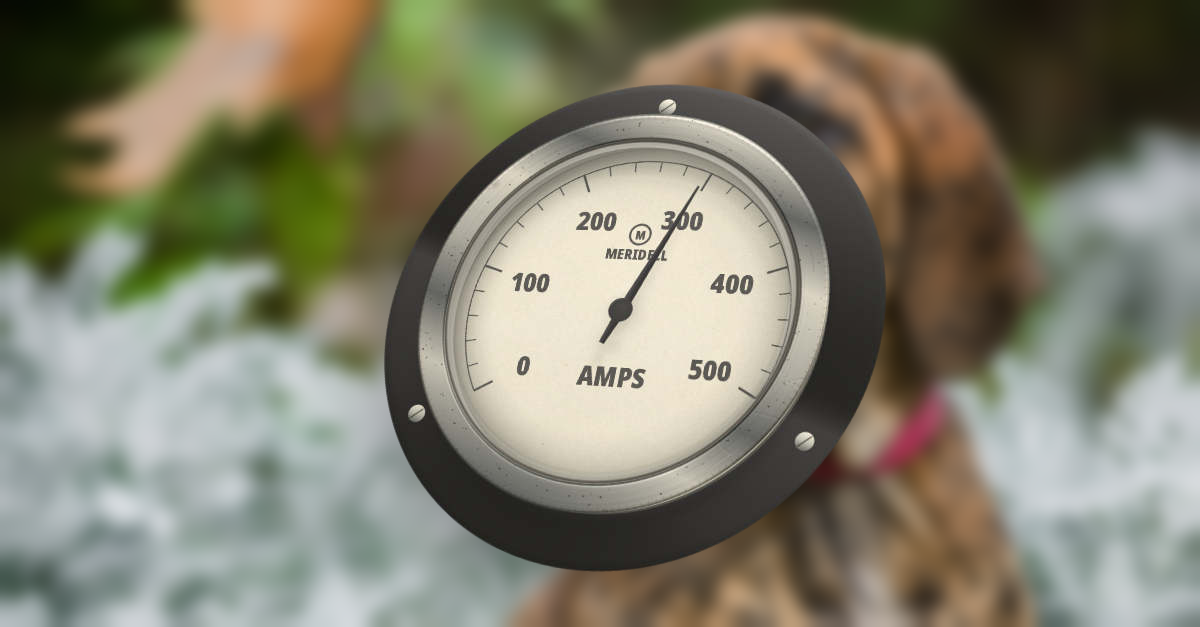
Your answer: 300 A
